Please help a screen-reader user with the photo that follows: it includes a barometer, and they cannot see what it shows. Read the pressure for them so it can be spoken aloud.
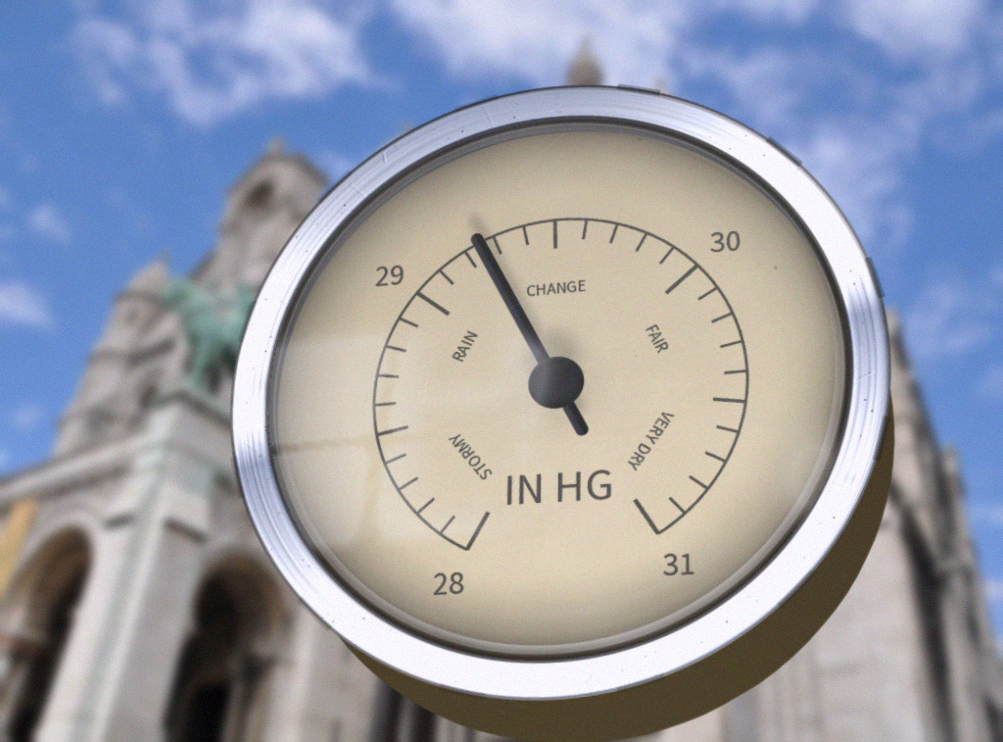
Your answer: 29.25 inHg
